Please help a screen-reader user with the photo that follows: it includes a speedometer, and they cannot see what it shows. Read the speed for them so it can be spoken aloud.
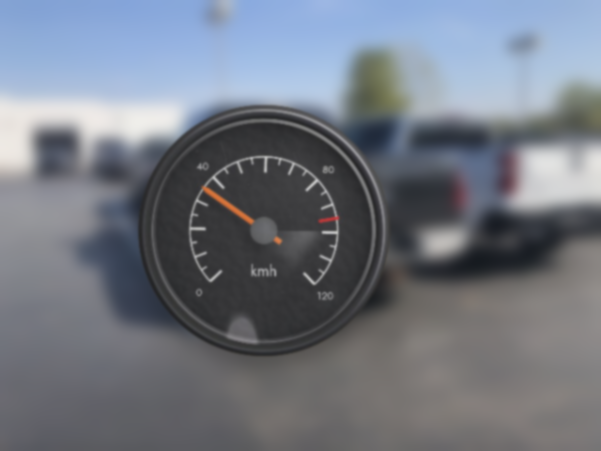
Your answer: 35 km/h
